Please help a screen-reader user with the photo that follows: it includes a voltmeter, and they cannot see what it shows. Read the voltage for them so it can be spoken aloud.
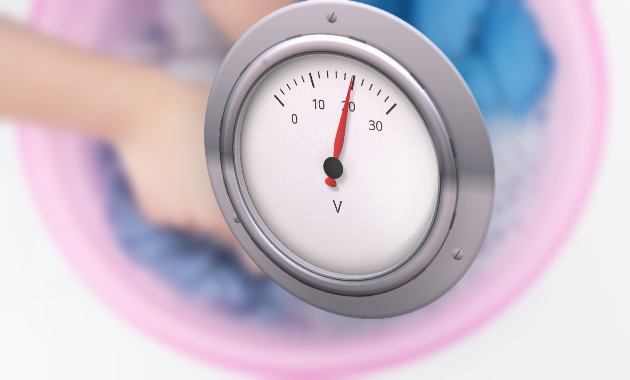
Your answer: 20 V
